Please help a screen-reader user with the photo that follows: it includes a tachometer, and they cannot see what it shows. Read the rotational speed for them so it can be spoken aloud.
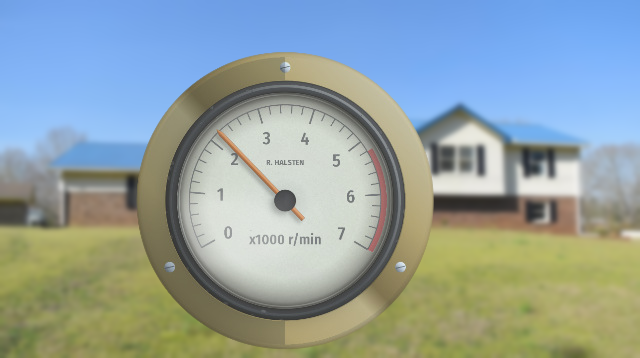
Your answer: 2200 rpm
